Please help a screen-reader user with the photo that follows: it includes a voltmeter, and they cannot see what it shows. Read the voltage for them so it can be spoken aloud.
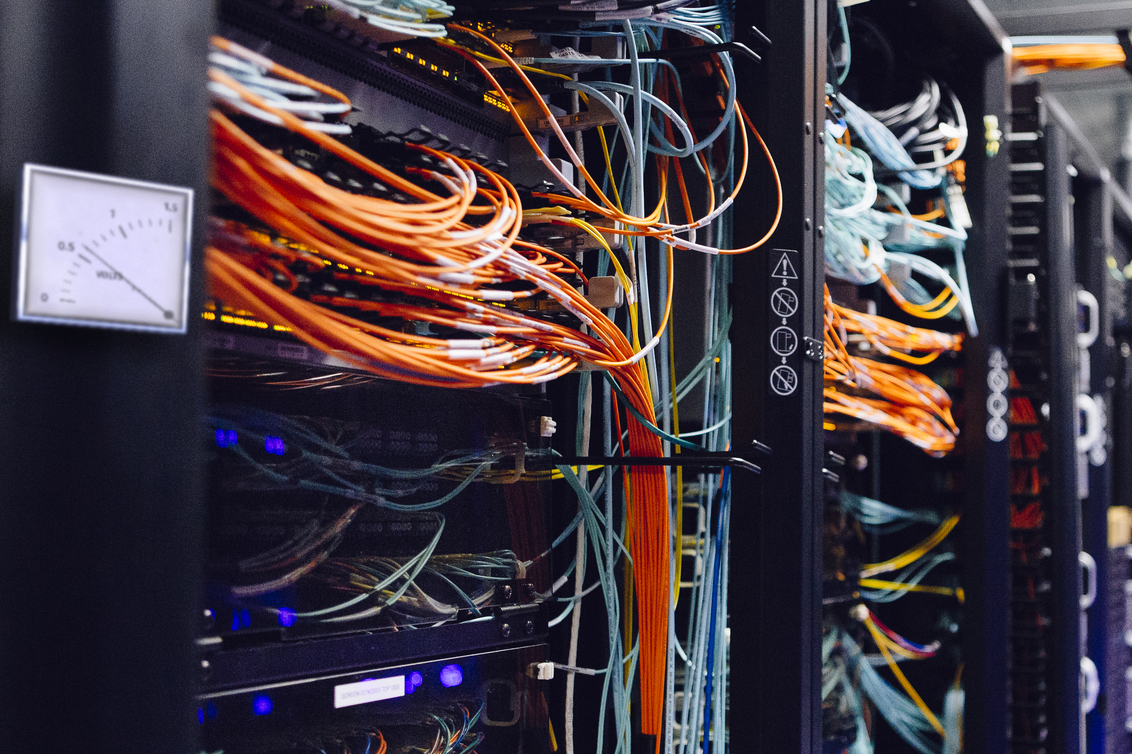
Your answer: 0.6 V
